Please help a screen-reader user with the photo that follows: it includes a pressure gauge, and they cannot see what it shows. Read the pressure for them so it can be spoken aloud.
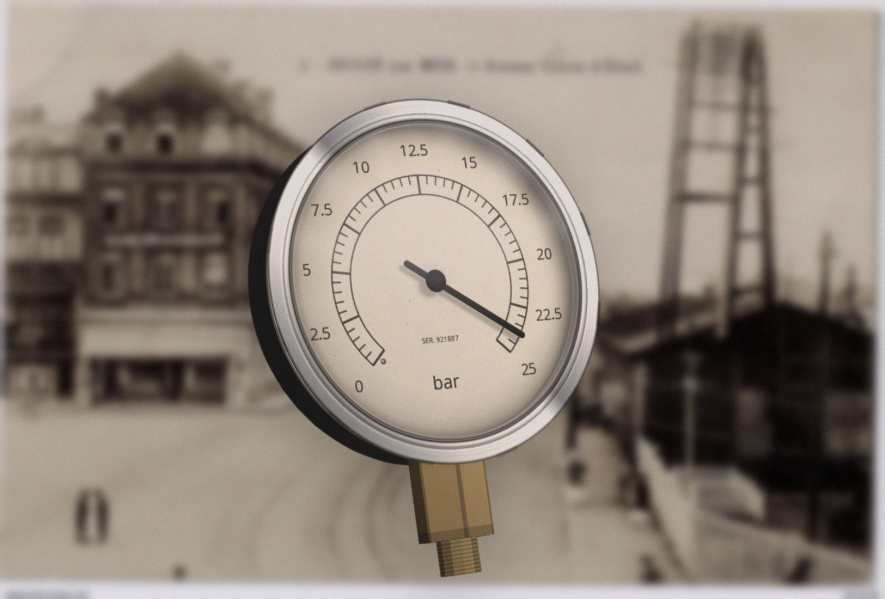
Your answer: 24 bar
